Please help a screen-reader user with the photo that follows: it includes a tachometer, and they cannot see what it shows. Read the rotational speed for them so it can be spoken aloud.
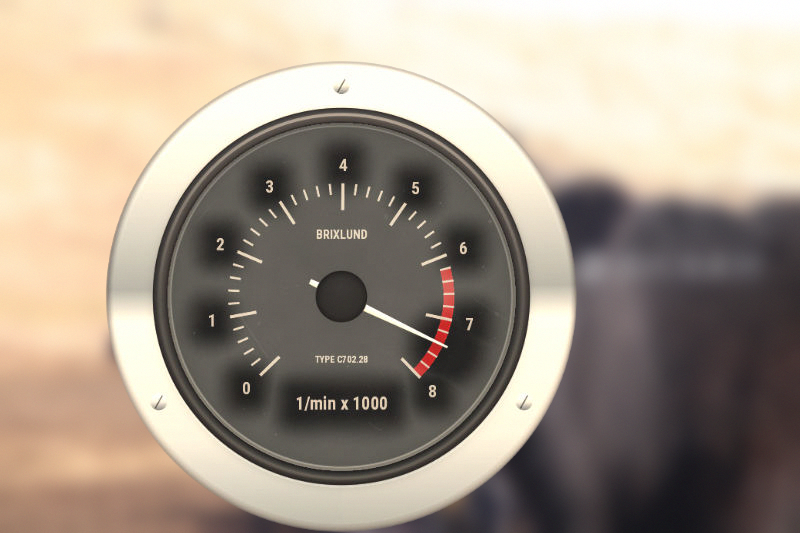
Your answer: 7400 rpm
